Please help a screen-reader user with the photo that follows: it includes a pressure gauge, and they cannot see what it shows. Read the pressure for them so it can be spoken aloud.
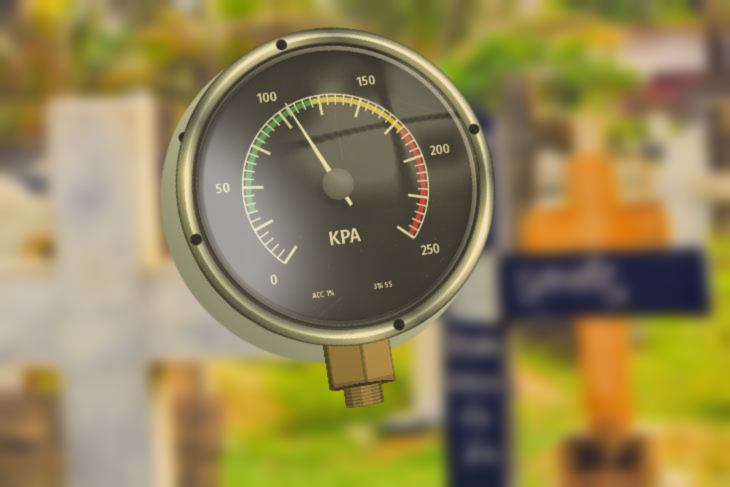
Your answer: 105 kPa
